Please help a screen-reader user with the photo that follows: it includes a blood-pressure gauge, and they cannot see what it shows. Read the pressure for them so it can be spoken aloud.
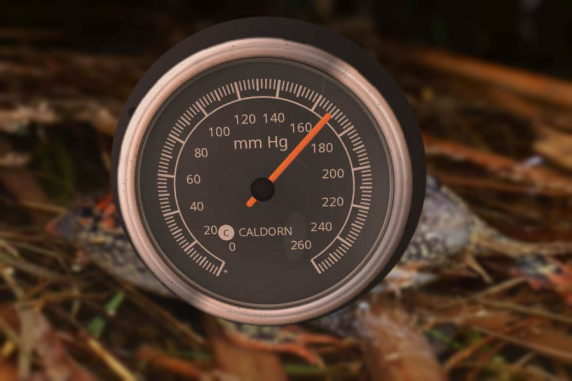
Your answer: 168 mmHg
